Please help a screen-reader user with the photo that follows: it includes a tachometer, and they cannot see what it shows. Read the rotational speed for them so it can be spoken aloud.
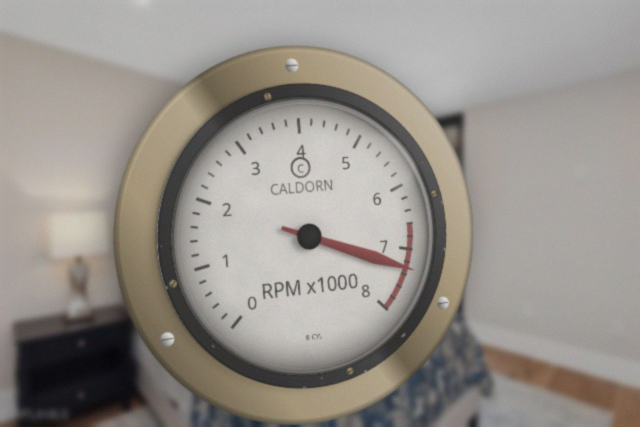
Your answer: 7300 rpm
